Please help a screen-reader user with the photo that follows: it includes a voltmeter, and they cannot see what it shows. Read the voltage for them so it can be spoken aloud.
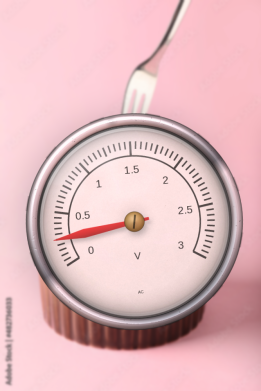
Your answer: 0.25 V
